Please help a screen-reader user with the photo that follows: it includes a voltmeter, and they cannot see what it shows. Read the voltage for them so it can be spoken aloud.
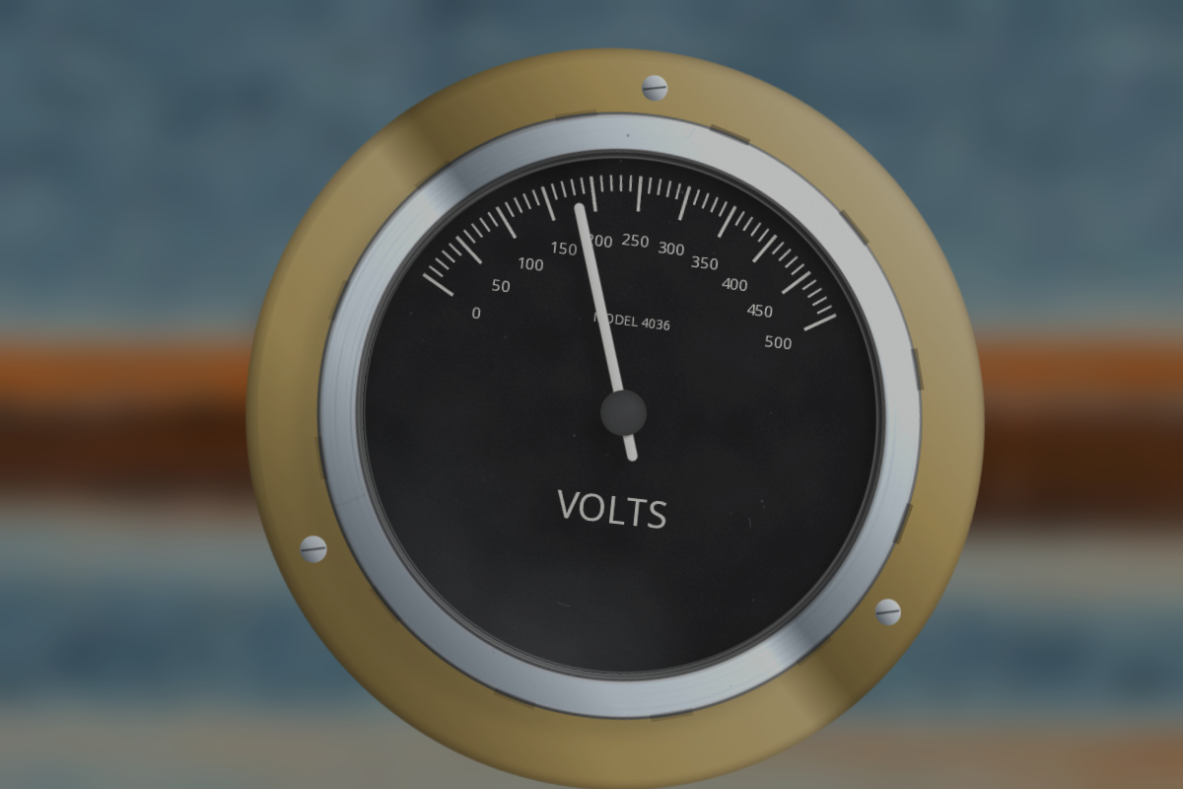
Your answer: 180 V
